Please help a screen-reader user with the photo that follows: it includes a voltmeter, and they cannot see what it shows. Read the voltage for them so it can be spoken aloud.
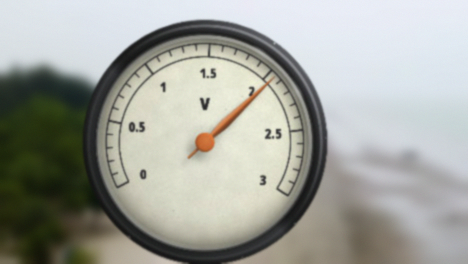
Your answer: 2.05 V
